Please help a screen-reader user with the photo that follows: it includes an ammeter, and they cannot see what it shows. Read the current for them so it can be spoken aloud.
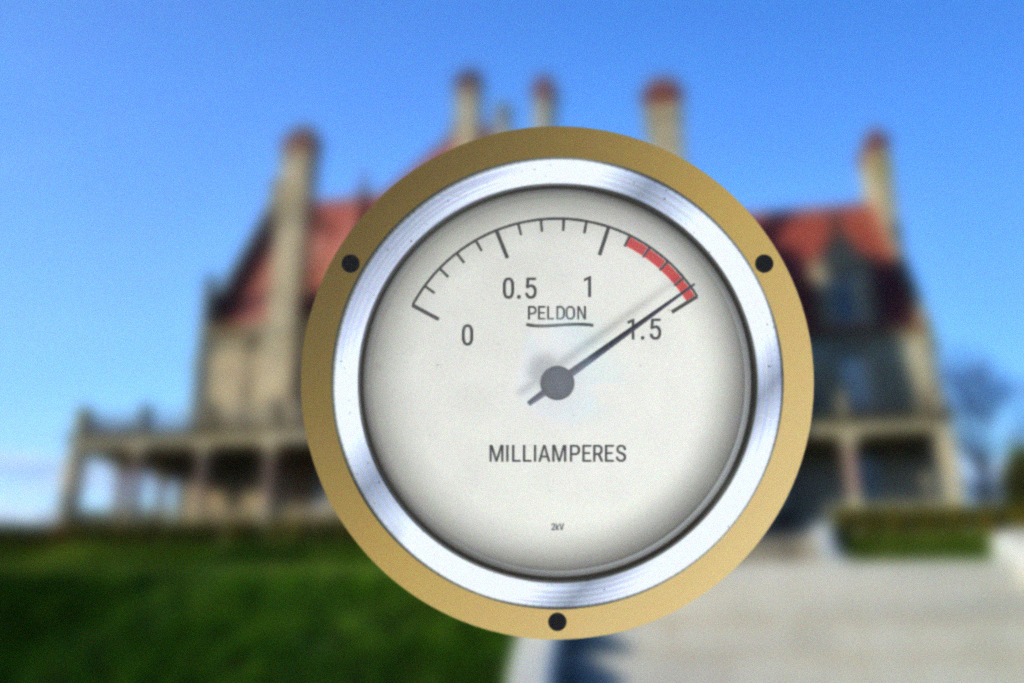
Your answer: 1.45 mA
